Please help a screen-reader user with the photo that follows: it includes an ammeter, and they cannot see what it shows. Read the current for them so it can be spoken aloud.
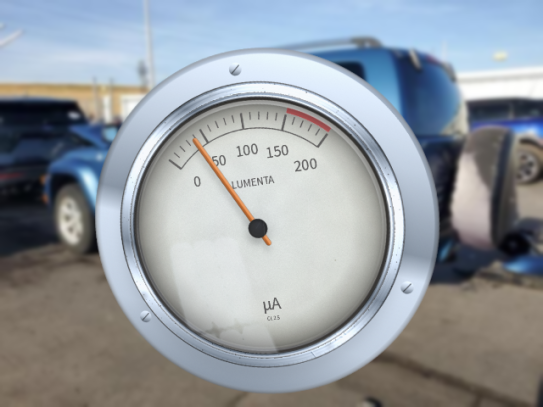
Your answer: 40 µA
